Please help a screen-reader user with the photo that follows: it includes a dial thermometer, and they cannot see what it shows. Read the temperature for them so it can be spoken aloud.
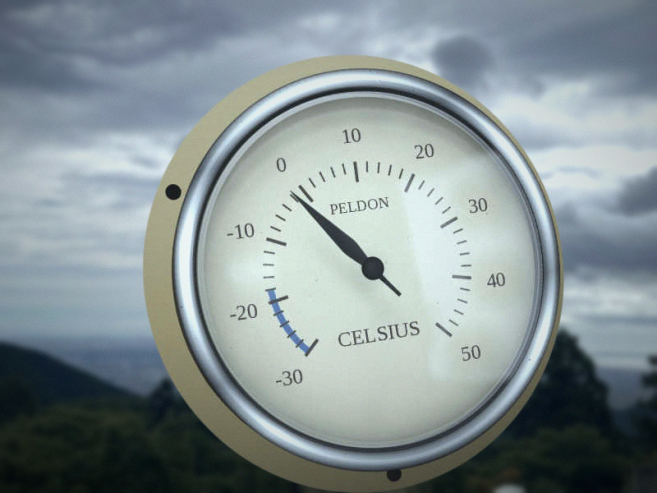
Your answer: -2 °C
